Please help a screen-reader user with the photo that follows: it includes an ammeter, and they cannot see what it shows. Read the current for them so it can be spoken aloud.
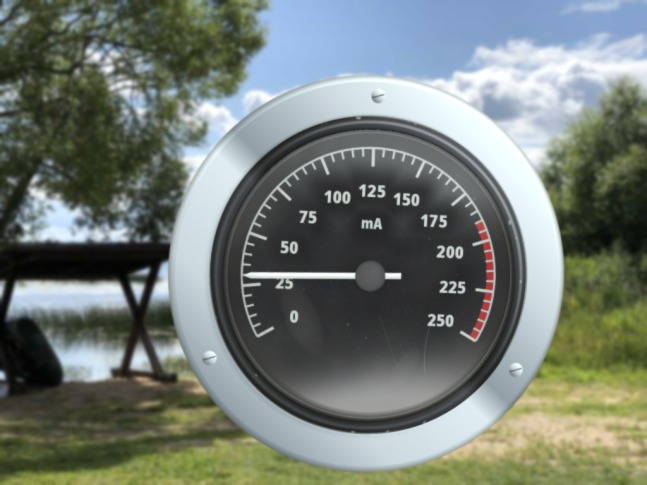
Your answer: 30 mA
